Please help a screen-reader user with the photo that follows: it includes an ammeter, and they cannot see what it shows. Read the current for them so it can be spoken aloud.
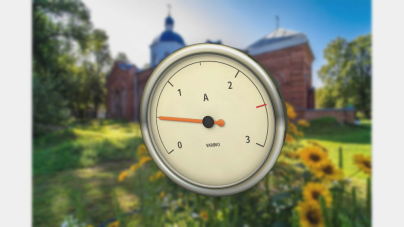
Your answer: 0.5 A
